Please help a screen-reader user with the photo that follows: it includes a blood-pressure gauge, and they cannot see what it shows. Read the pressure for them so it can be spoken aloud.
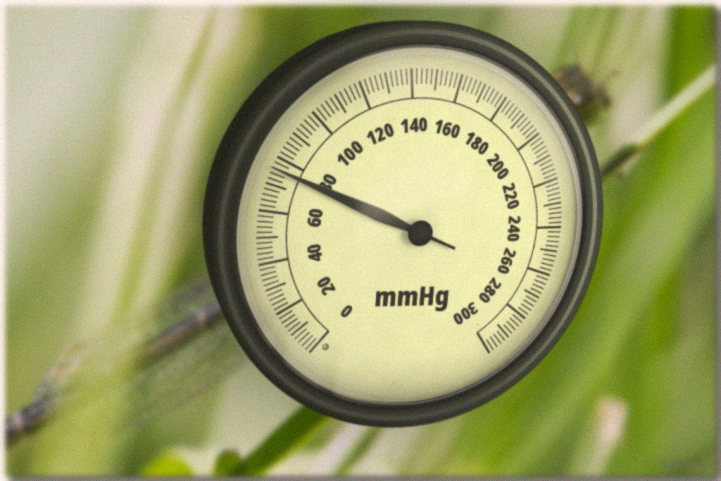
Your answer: 76 mmHg
